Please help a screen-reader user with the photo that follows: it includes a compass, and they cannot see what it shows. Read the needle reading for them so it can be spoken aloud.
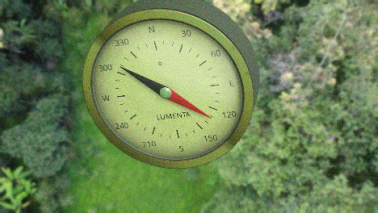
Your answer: 130 °
